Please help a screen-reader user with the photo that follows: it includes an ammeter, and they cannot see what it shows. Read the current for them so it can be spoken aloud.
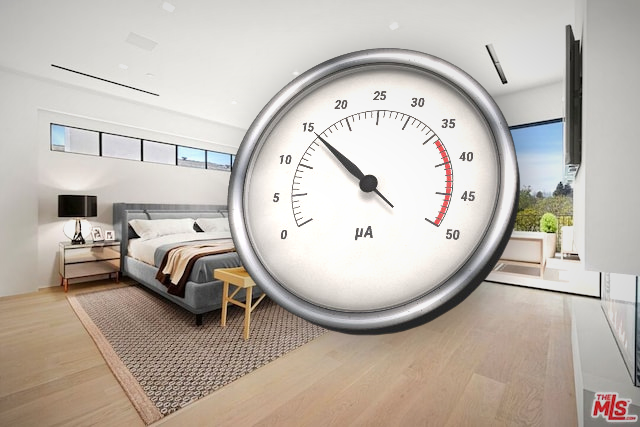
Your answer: 15 µA
